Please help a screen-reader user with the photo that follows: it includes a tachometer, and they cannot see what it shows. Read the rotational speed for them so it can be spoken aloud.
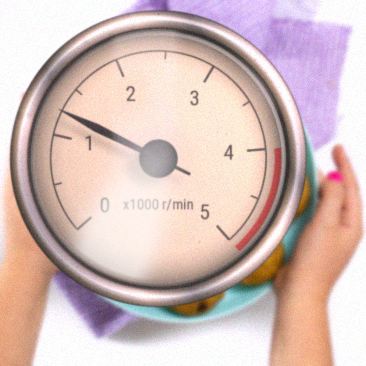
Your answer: 1250 rpm
